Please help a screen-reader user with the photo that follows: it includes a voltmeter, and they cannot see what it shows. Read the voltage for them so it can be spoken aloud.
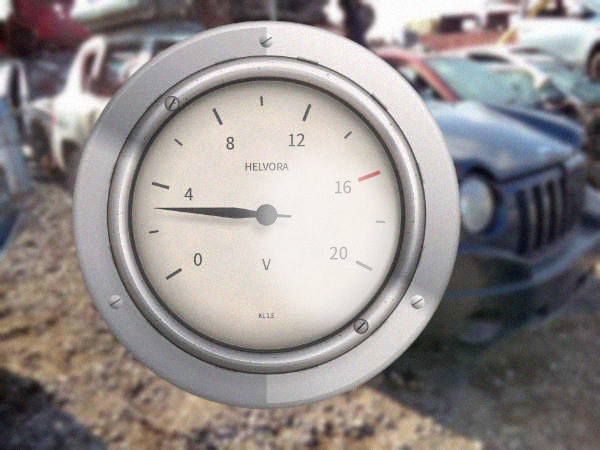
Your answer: 3 V
